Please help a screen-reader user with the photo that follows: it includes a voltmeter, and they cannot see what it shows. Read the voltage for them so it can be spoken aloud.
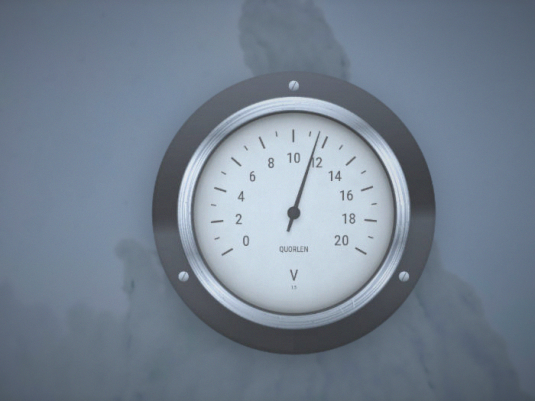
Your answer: 11.5 V
